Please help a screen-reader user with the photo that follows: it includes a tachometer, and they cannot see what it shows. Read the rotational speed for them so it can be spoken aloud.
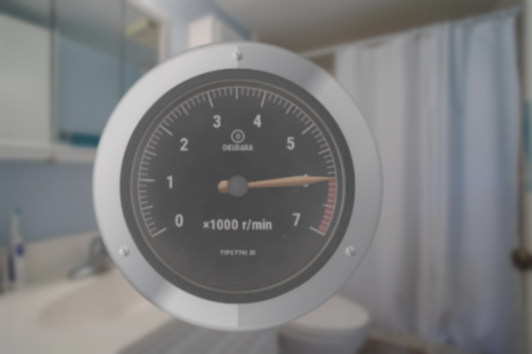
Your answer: 6000 rpm
